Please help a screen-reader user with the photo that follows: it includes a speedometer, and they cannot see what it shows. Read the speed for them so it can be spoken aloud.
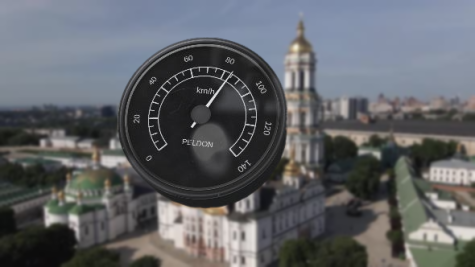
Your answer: 85 km/h
